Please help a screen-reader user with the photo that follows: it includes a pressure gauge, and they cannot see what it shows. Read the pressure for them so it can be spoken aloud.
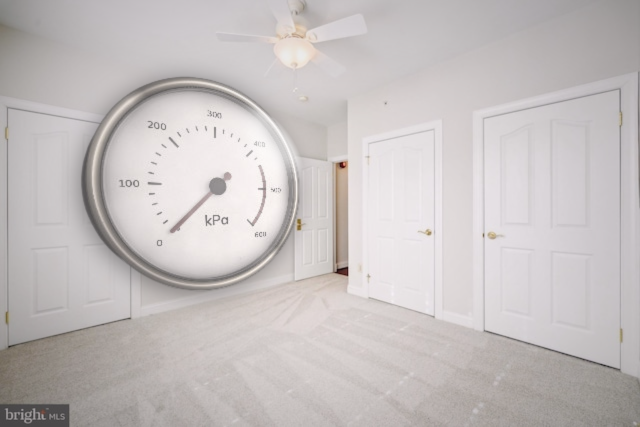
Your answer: 0 kPa
